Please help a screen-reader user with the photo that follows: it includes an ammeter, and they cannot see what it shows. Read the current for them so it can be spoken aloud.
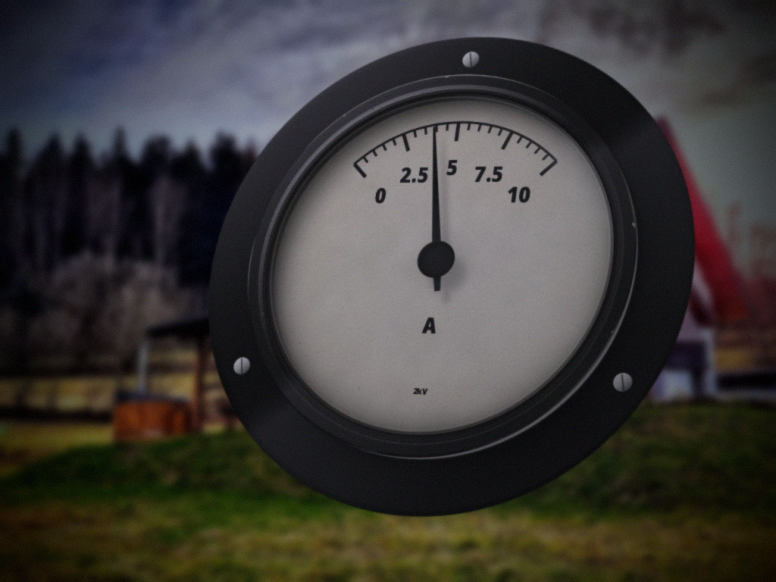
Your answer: 4 A
